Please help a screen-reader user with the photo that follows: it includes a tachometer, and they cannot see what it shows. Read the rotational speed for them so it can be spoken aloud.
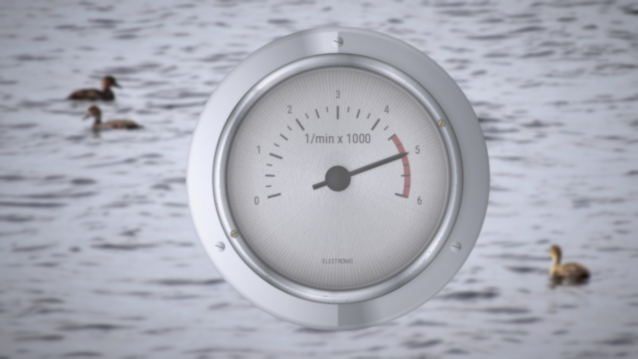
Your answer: 5000 rpm
